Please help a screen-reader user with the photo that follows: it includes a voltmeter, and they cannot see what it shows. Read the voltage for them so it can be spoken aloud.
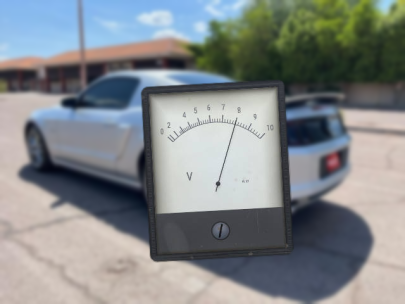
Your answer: 8 V
